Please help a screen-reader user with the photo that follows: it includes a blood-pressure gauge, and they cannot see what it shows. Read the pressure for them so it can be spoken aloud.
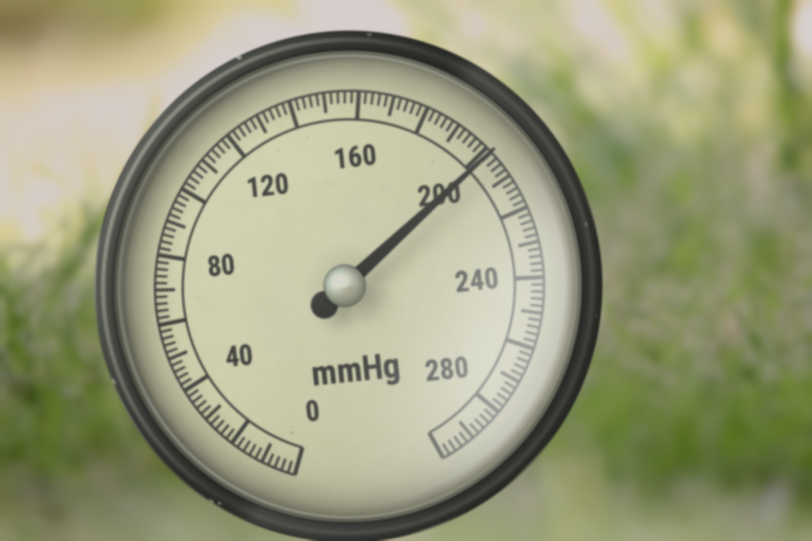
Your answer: 202 mmHg
